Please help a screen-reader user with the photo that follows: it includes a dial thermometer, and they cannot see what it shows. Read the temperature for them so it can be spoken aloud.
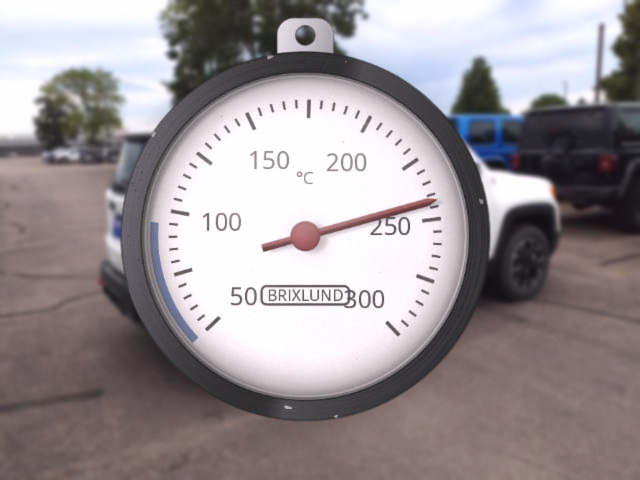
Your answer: 242.5 °C
